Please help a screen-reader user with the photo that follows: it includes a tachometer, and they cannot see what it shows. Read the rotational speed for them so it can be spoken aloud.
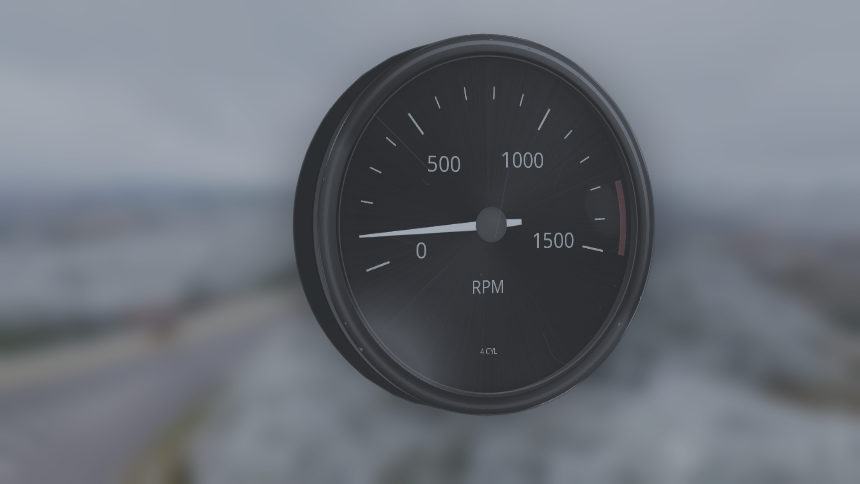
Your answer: 100 rpm
